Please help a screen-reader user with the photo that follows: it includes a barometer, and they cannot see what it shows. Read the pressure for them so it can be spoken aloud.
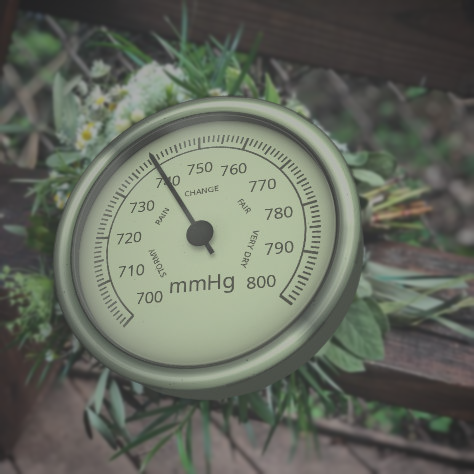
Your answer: 740 mmHg
